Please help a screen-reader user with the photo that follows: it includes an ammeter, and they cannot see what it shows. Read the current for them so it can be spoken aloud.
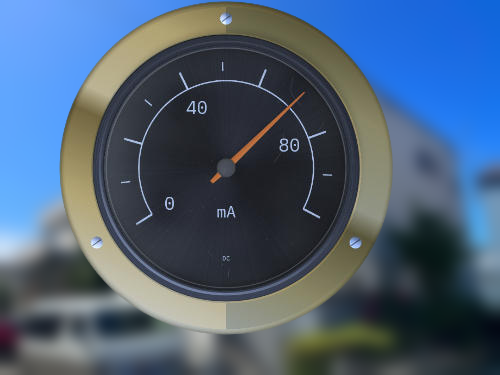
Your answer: 70 mA
